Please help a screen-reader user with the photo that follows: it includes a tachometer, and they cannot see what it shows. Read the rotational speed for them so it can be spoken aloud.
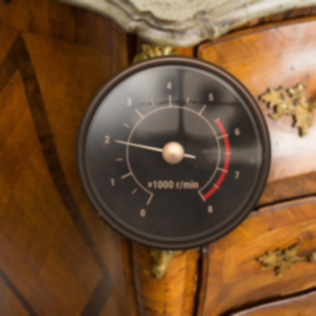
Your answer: 2000 rpm
